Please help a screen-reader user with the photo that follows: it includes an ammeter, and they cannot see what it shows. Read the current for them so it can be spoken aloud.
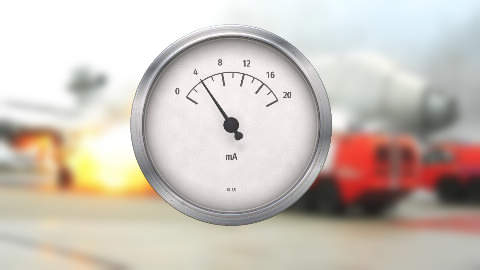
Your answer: 4 mA
